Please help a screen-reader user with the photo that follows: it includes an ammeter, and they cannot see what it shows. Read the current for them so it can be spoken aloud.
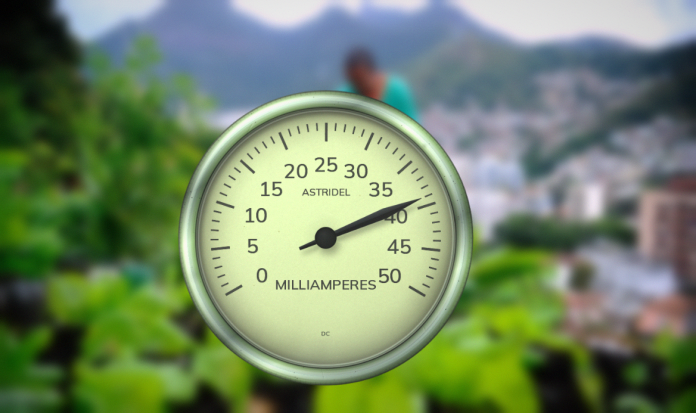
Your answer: 39 mA
